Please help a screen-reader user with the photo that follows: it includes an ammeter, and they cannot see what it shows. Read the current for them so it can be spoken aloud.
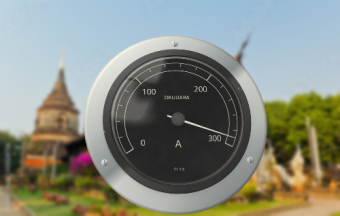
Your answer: 290 A
